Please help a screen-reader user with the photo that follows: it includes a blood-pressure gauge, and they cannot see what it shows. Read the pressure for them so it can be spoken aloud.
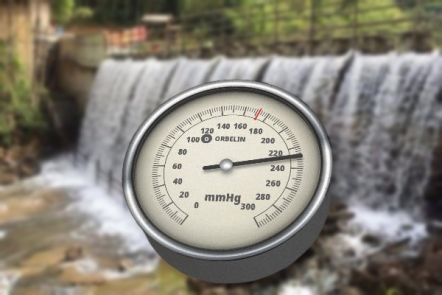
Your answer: 230 mmHg
